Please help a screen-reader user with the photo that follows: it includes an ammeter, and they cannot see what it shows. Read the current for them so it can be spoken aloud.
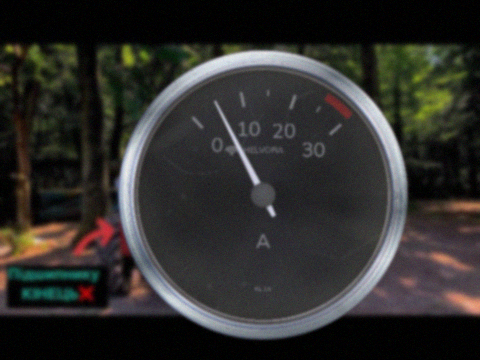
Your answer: 5 A
